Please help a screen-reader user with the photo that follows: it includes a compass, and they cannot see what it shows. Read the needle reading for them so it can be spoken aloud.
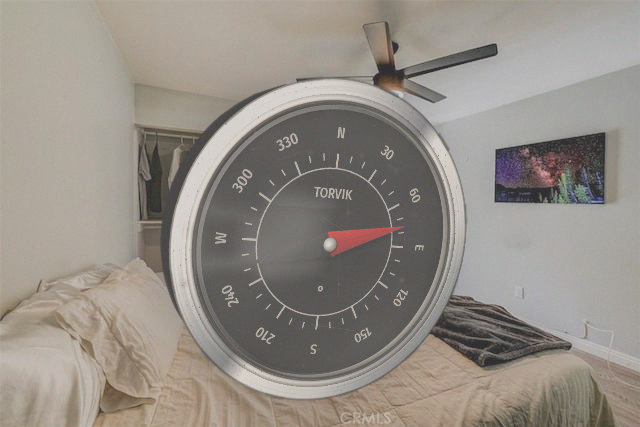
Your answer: 75 °
